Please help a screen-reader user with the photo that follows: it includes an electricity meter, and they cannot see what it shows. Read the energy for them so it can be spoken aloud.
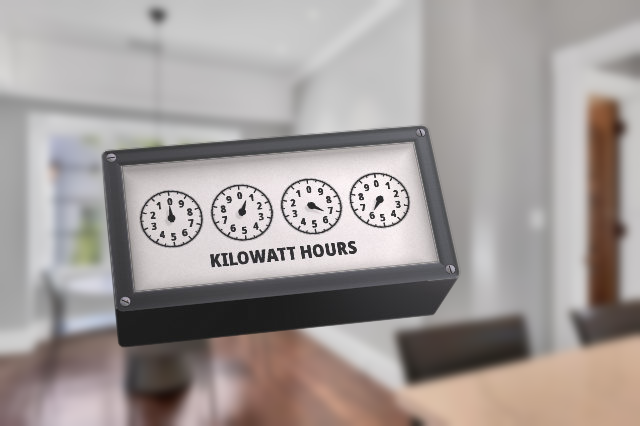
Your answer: 66 kWh
